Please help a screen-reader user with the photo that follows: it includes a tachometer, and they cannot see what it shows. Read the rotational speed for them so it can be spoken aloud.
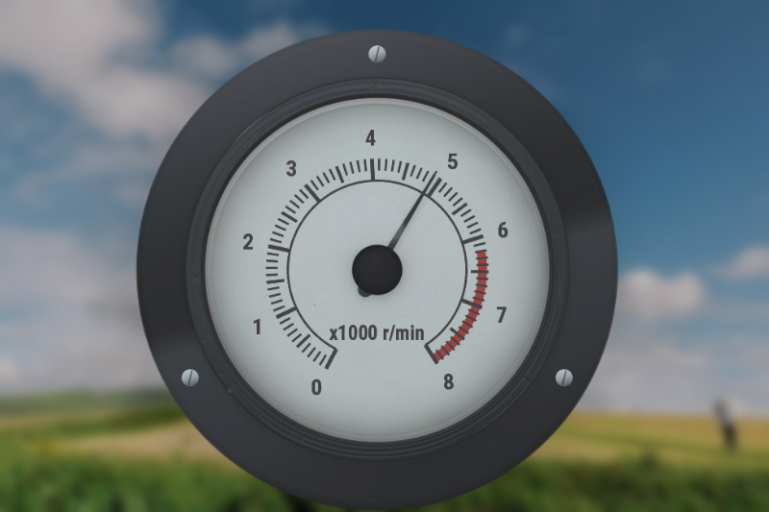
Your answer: 4900 rpm
